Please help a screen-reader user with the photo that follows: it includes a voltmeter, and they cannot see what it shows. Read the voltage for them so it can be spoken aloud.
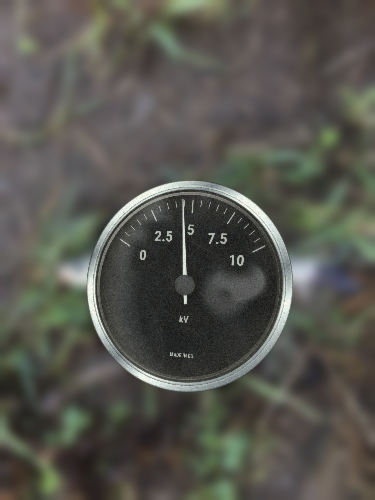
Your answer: 4.5 kV
